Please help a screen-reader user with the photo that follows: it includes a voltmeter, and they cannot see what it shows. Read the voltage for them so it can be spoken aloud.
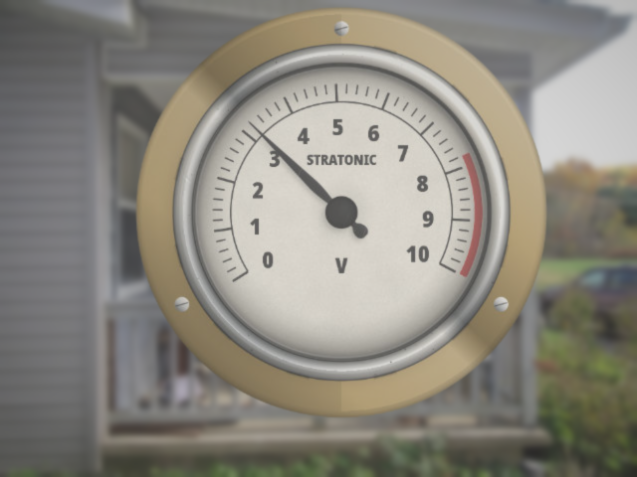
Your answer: 3.2 V
